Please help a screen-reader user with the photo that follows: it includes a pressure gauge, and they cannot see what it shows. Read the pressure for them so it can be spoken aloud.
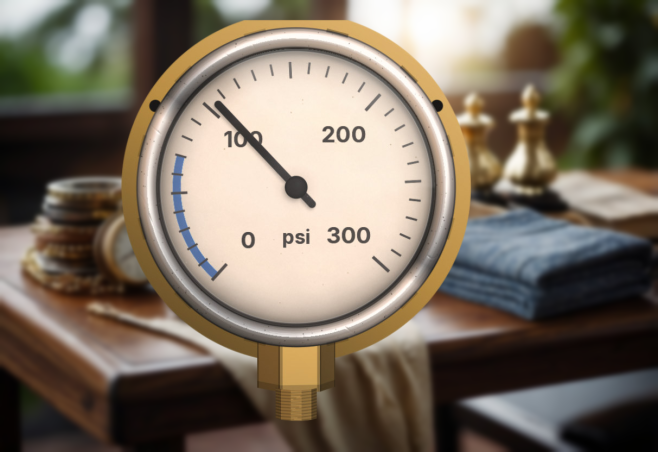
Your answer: 105 psi
